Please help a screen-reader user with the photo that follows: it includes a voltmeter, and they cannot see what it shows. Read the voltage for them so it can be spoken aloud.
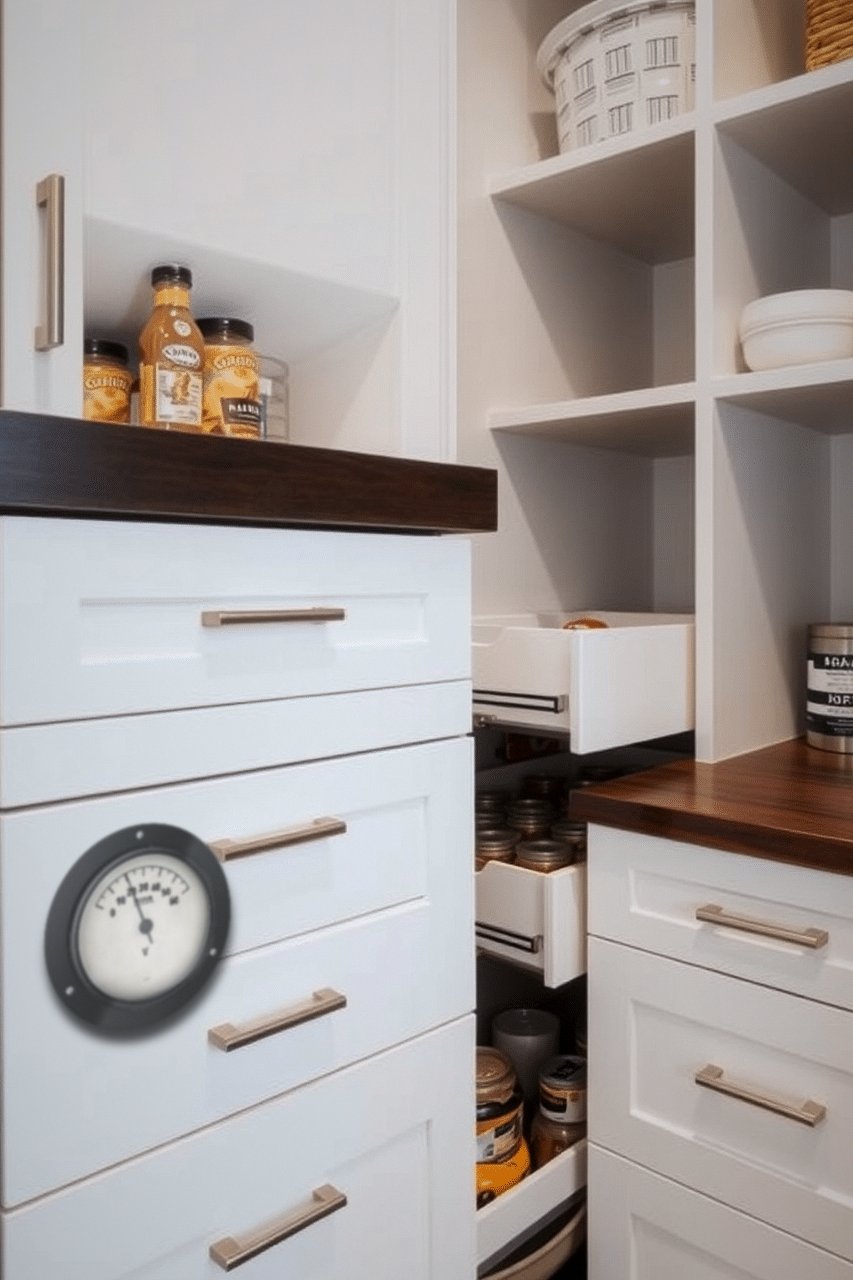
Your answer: 20 V
